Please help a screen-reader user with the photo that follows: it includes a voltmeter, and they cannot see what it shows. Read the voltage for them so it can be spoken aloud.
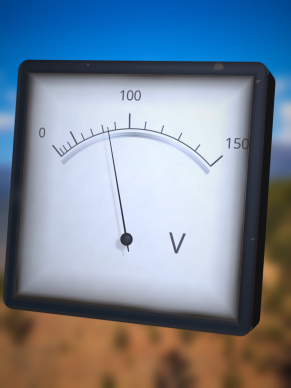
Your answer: 85 V
